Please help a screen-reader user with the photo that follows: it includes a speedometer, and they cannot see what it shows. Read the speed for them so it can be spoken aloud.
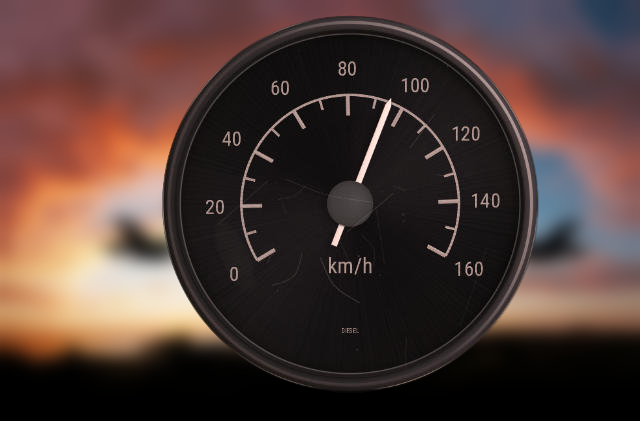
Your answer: 95 km/h
